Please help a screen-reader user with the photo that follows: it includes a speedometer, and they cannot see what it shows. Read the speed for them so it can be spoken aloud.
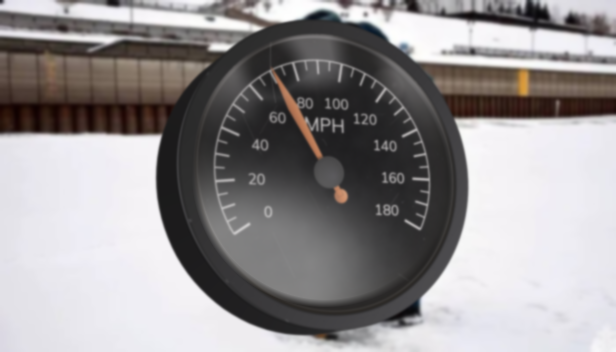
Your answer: 70 mph
